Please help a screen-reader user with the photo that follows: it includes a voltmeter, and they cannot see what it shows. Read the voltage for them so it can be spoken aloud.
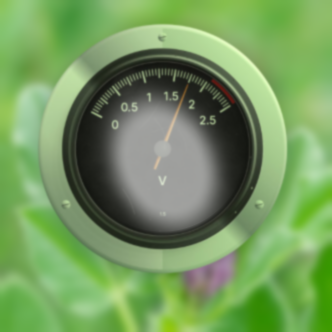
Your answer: 1.75 V
